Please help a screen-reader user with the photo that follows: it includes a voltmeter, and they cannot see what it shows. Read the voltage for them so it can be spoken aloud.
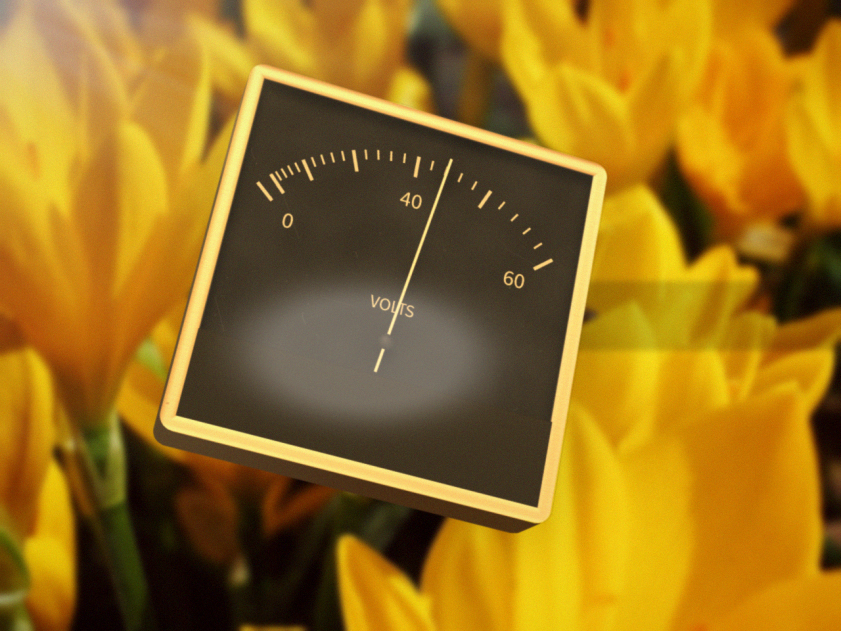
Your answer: 44 V
